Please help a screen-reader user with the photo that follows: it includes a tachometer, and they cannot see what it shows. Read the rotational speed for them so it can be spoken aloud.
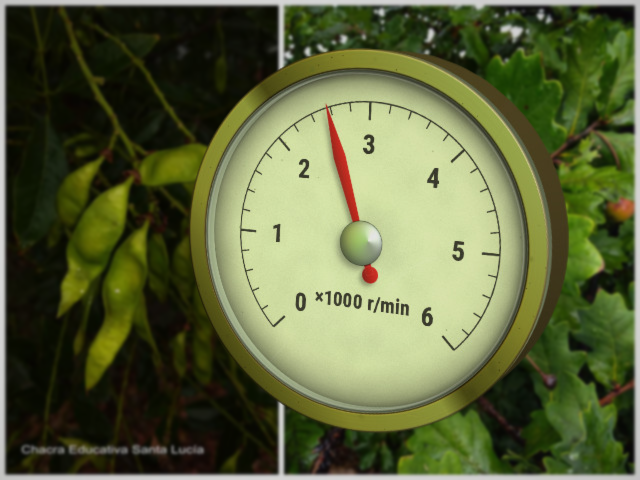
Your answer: 2600 rpm
